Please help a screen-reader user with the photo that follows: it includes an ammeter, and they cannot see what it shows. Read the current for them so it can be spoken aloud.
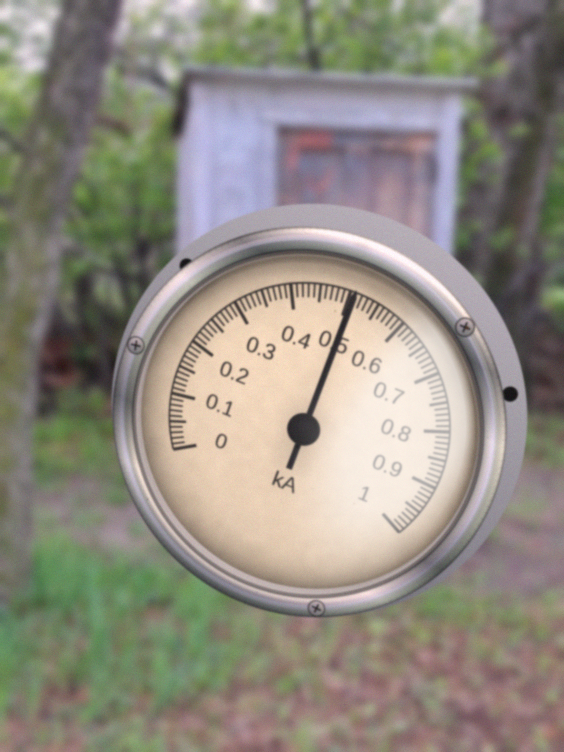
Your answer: 0.51 kA
